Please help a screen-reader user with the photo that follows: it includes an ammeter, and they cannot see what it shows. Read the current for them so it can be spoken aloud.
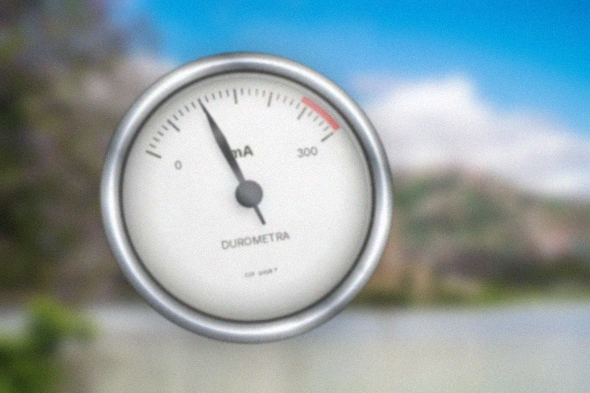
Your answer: 100 mA
